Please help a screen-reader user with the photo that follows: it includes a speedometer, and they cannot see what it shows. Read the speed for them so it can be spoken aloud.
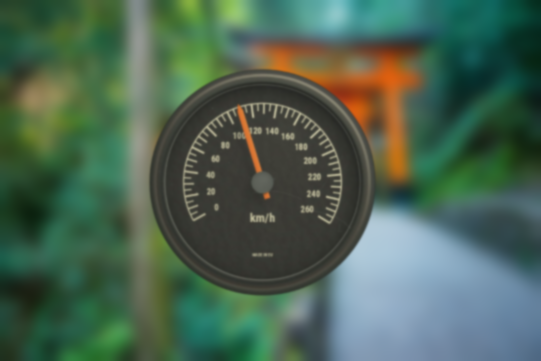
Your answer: 110 km/h
